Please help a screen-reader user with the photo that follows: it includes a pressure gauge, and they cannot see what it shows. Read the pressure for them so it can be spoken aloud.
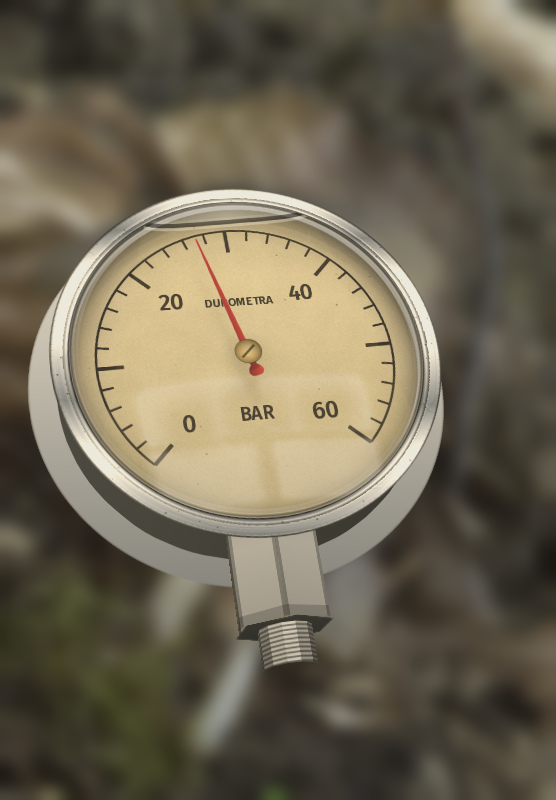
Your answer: 27 bar
